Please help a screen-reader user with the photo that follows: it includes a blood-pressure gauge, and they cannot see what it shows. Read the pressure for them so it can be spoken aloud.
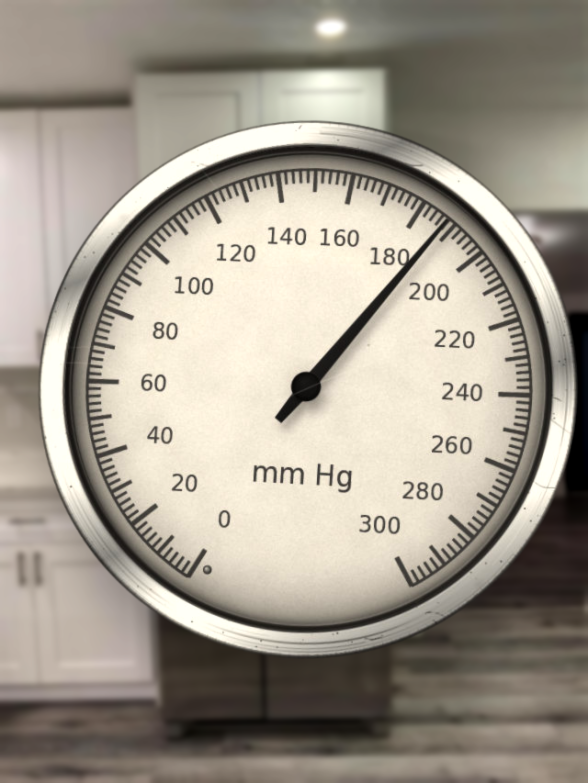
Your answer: 188 mmHg
